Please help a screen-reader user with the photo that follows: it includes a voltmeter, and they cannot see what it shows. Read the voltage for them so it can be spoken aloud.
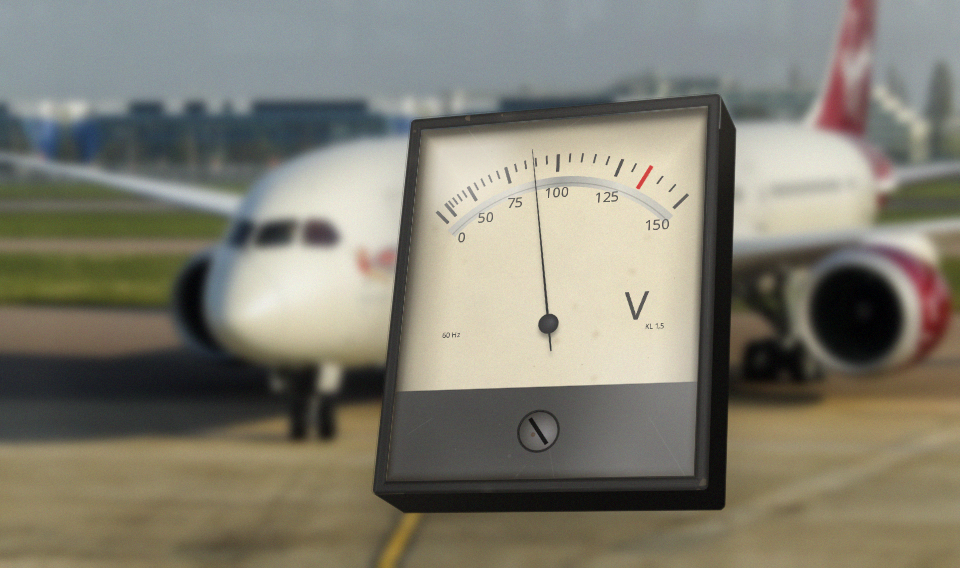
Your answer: 90 V
